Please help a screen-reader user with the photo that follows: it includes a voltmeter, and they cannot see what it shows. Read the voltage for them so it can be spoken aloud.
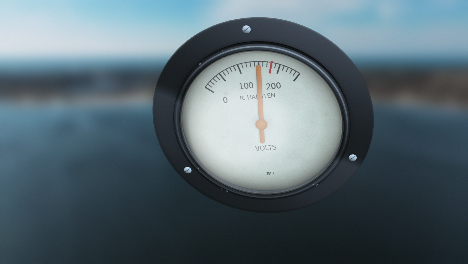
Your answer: 150 V
